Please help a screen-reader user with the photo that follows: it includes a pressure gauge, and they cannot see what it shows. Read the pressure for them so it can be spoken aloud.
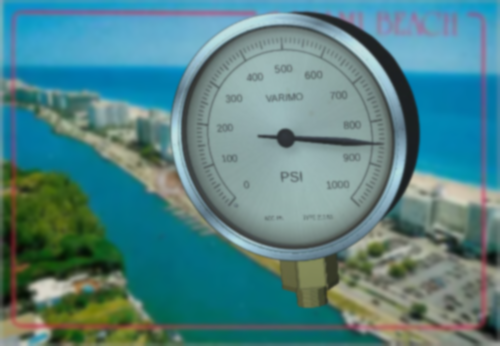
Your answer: 850 psi
